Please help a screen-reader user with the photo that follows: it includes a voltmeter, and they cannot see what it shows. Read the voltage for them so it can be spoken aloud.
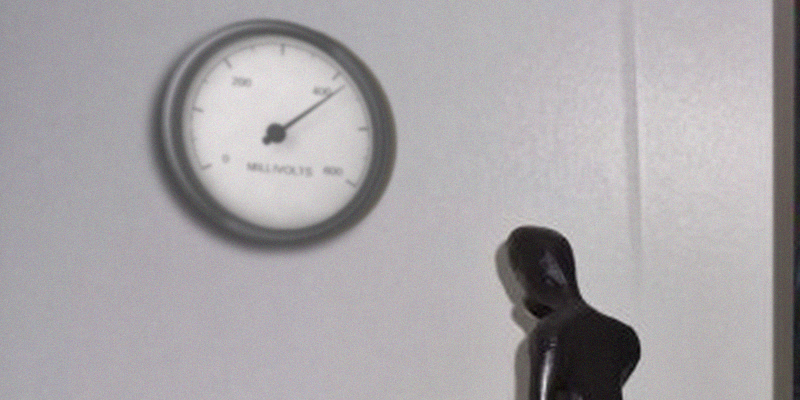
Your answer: 425 mV
